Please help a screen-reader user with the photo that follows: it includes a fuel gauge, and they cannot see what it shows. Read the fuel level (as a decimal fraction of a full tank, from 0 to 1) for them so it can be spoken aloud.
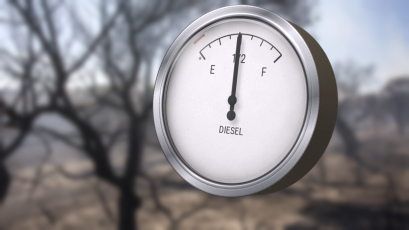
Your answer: 0.5
